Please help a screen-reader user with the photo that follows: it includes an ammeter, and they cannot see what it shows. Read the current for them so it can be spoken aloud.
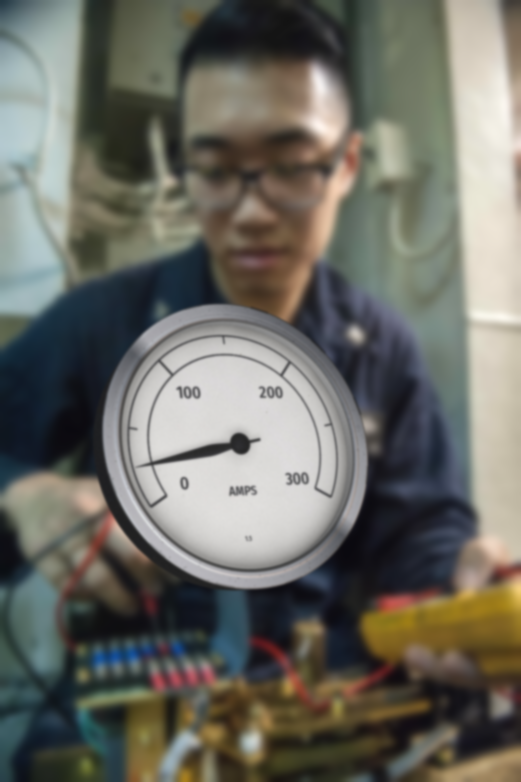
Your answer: 25 A
